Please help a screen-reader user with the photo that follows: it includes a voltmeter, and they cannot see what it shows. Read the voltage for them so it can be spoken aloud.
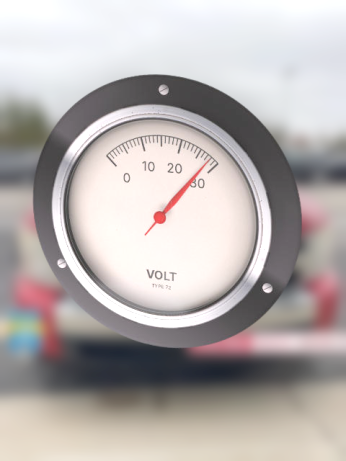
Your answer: 28 V
